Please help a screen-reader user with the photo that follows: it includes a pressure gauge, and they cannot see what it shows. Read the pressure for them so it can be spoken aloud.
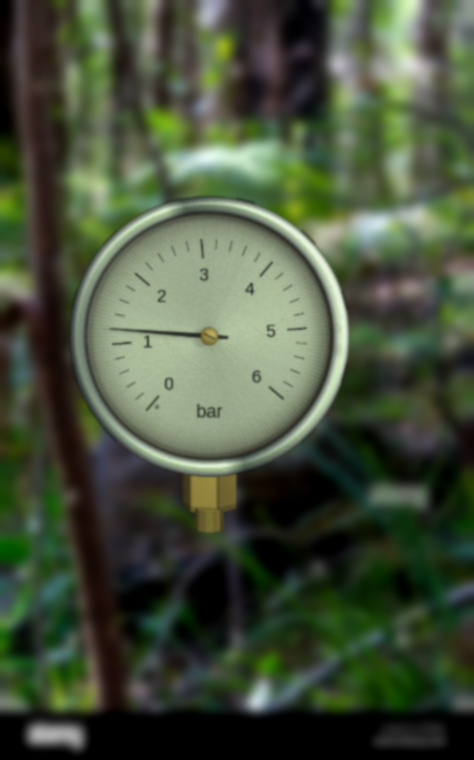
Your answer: 1.2 bar
